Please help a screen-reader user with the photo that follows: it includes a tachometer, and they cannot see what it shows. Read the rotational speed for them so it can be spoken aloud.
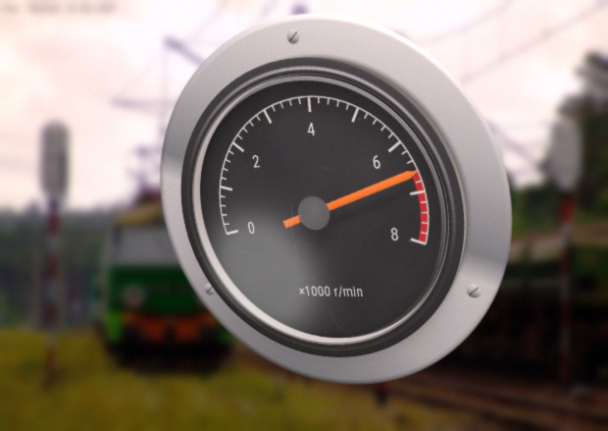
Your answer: 6600 rpm
